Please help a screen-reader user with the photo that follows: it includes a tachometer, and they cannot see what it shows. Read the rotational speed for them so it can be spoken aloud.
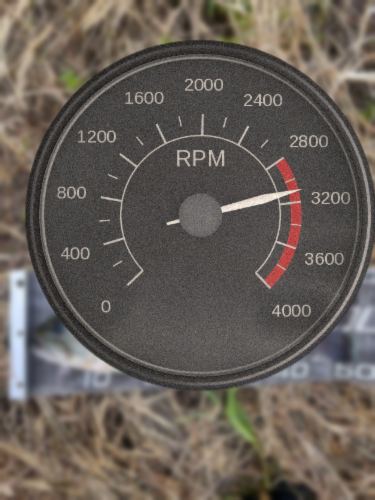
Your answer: 3100 rpm
